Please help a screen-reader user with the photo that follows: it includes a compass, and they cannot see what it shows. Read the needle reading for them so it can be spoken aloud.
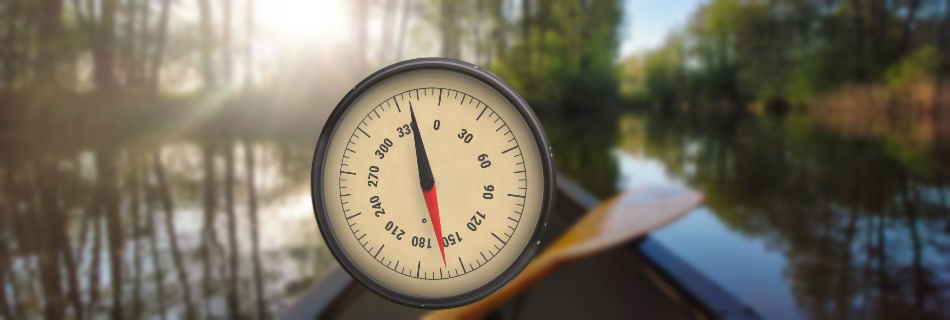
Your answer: 160 °
